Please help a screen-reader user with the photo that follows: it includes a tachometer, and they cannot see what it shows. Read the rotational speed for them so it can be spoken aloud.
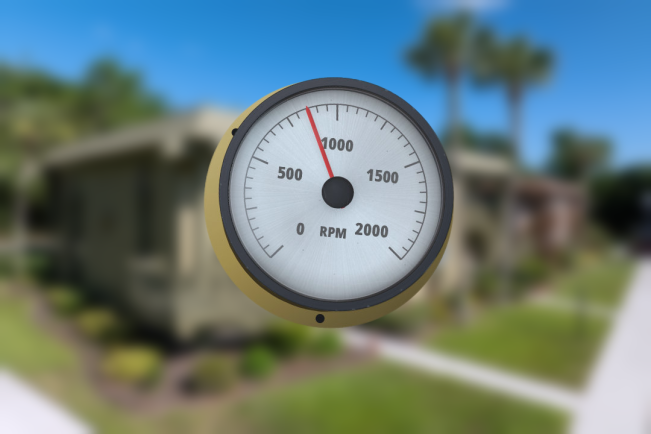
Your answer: 850 rpm
